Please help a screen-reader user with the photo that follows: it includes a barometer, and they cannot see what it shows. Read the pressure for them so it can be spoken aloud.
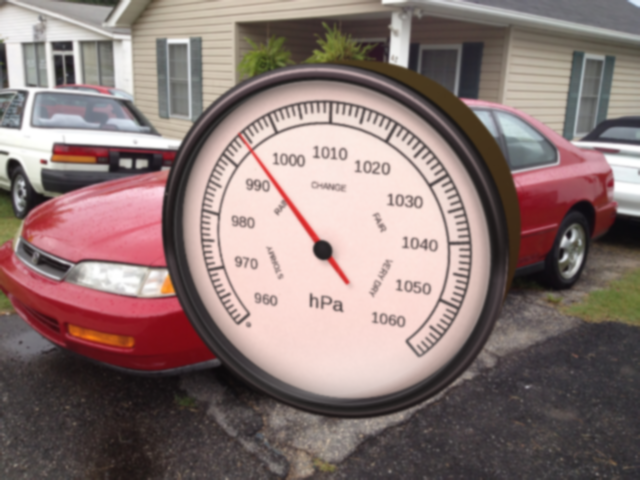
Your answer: 995 hPa
